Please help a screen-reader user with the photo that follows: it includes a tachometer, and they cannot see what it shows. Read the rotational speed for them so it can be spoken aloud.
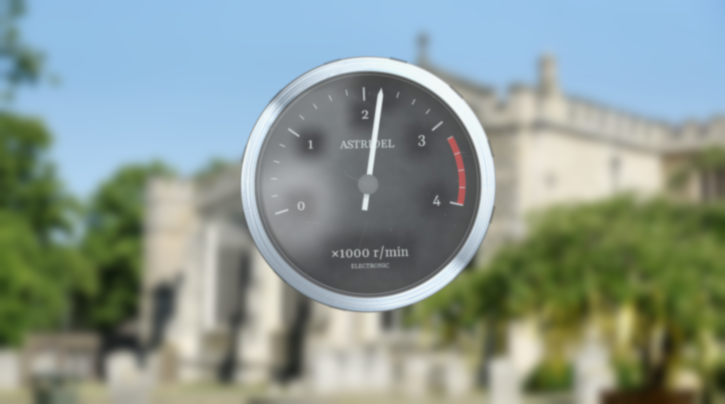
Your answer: 2200 rpm
